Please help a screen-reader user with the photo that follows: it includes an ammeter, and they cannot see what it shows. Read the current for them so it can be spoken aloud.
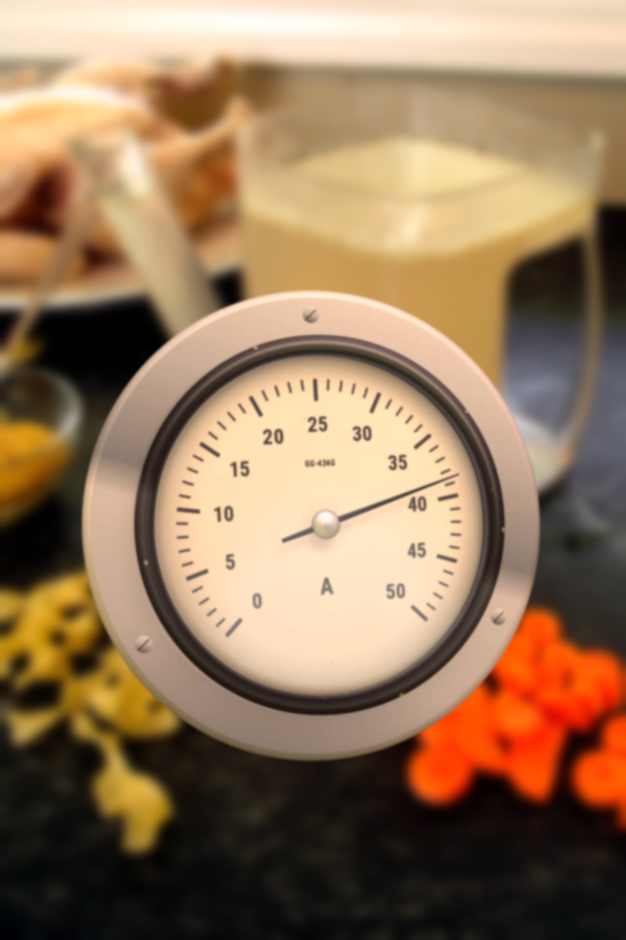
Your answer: 38.5 A
